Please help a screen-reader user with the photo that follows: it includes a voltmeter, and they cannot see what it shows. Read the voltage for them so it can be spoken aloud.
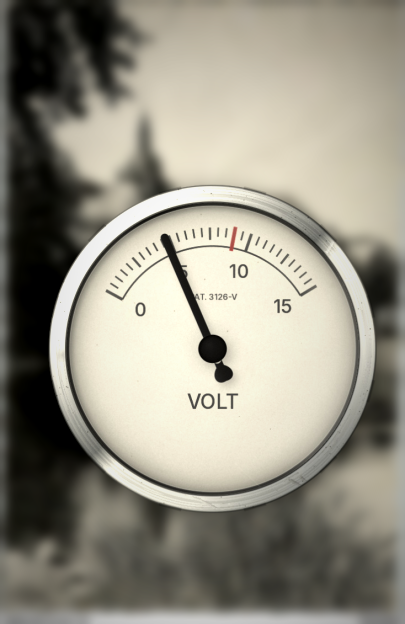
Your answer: 4.75 V
